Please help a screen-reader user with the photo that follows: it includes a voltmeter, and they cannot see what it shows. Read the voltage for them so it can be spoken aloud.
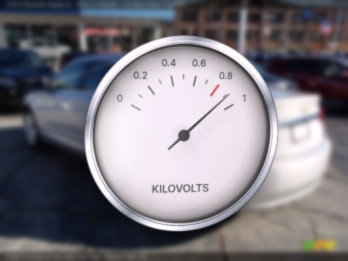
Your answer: 0.9 kV
